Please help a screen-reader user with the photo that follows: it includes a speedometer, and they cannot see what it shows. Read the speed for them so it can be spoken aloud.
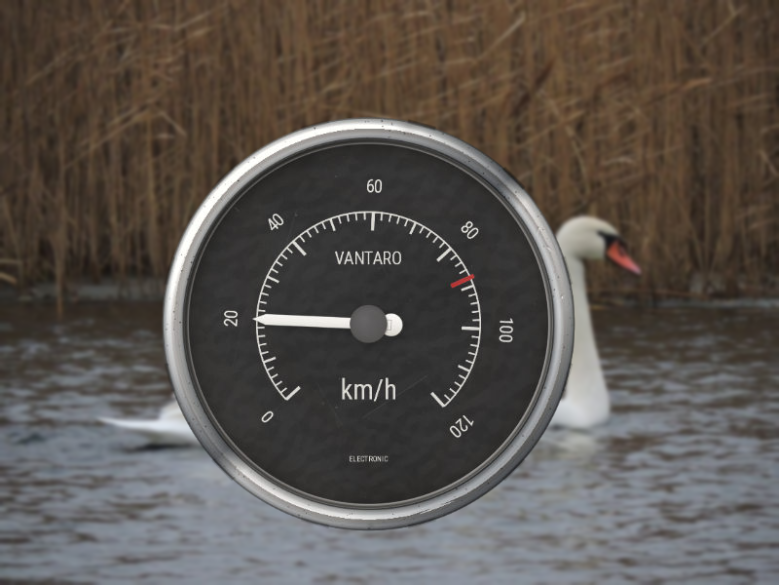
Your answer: 20 km/h
